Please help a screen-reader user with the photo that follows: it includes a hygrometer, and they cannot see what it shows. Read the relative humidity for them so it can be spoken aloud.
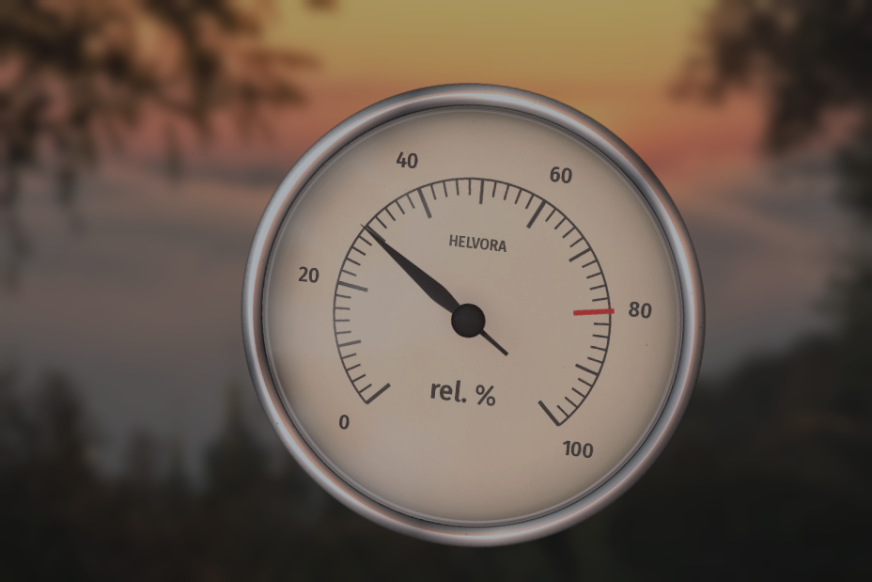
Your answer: 30 %
